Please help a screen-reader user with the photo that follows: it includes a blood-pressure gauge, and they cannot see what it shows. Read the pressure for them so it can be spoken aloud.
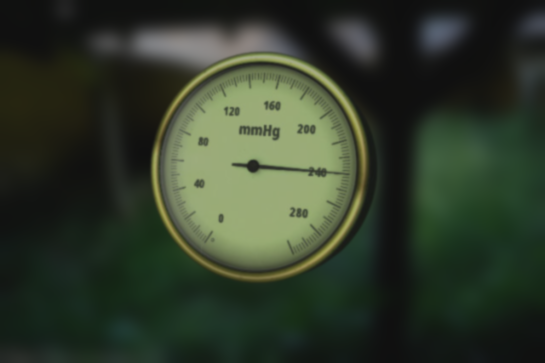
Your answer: 240 mmHg
